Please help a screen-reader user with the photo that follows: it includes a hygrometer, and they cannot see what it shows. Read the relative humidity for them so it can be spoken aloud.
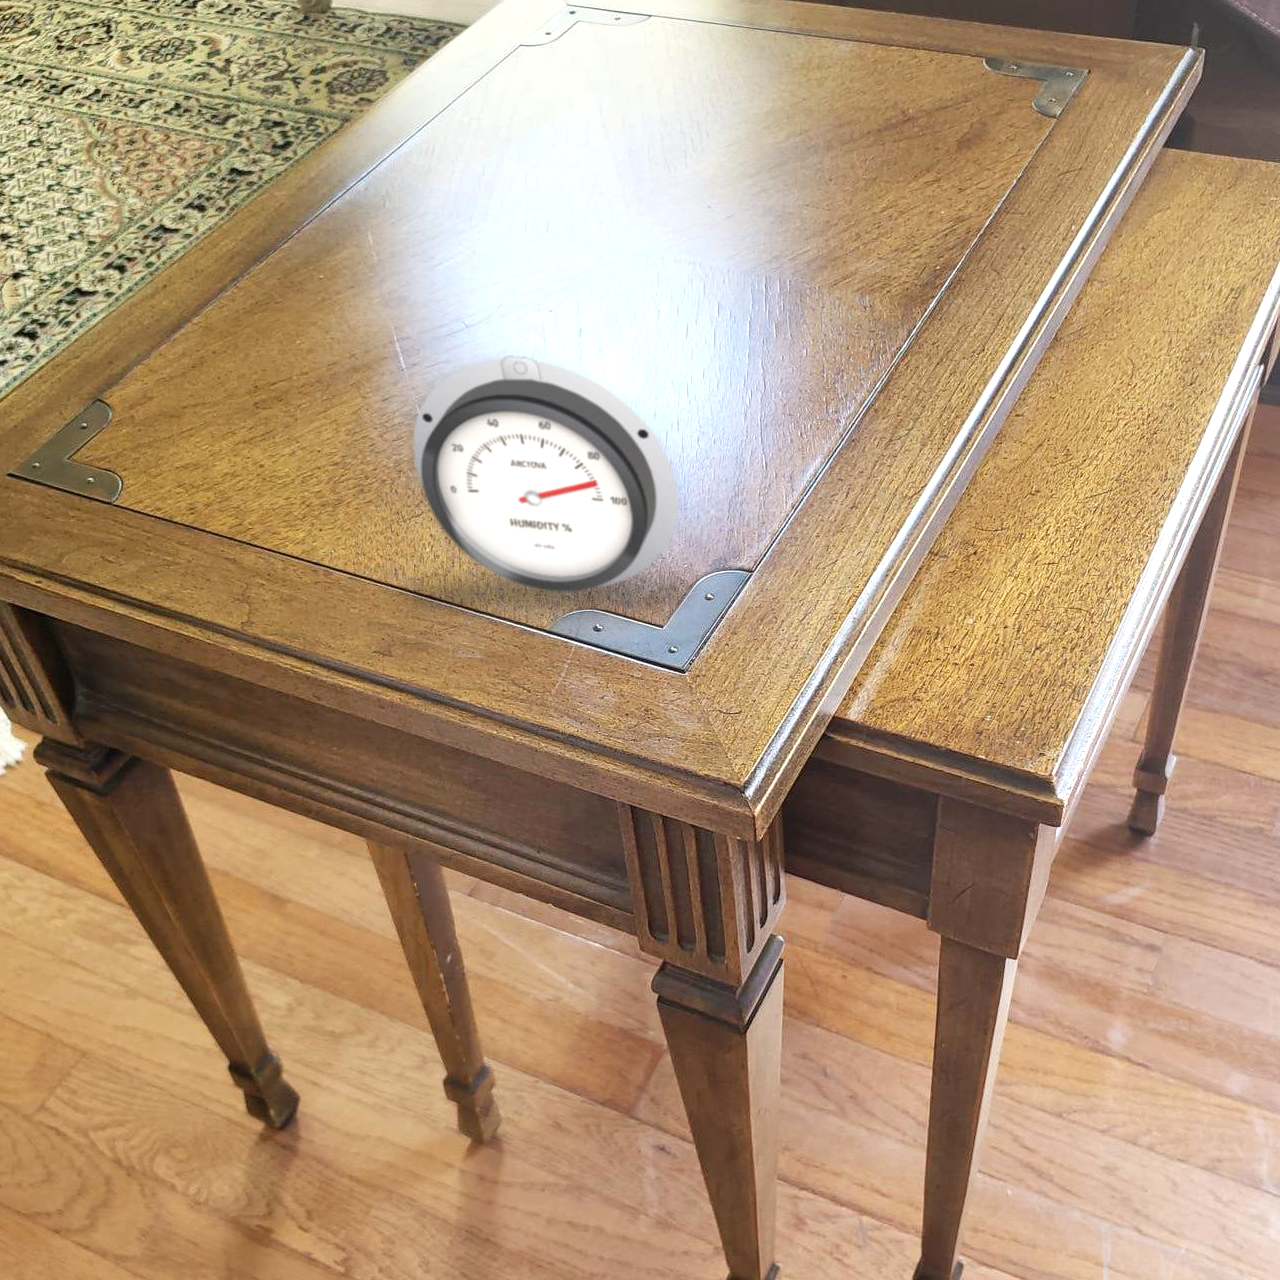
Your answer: 90 %
